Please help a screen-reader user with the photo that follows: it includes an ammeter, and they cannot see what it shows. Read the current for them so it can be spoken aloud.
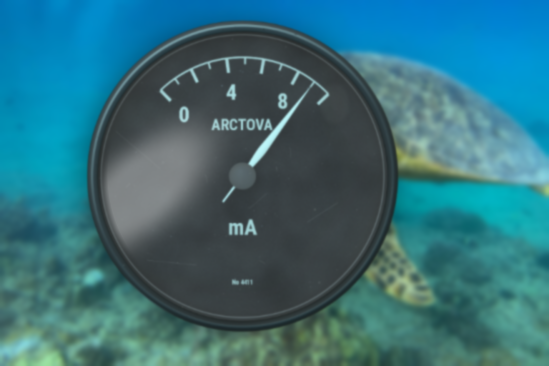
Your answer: 9 mA
